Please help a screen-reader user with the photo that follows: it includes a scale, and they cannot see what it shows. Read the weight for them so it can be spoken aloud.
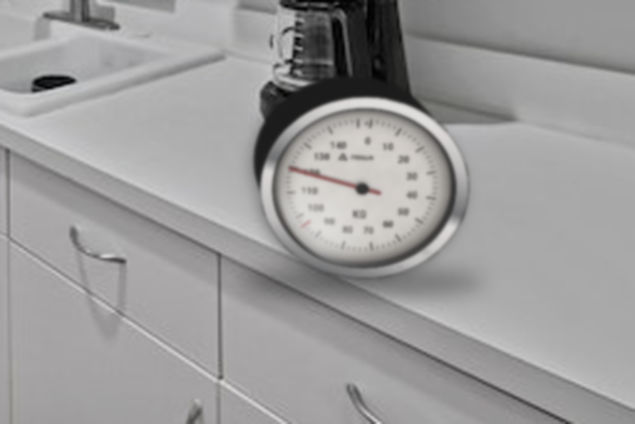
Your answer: 120 kg
